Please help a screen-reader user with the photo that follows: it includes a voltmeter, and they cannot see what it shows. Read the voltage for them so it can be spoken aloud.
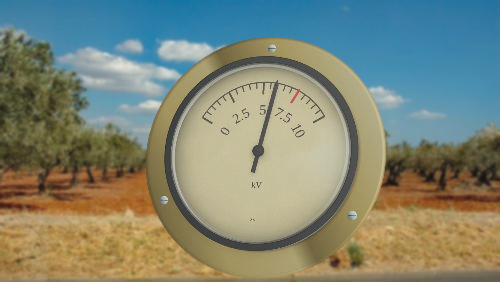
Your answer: 6 kV
